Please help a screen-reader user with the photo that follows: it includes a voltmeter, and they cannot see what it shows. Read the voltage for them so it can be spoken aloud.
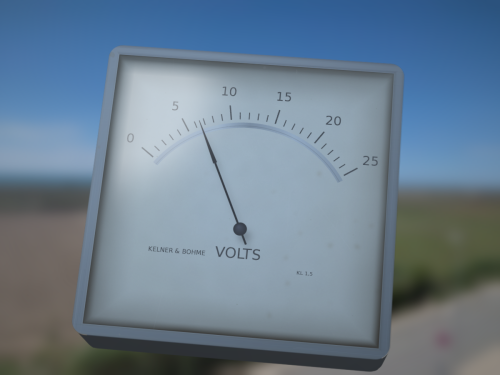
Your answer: 6.5 V
